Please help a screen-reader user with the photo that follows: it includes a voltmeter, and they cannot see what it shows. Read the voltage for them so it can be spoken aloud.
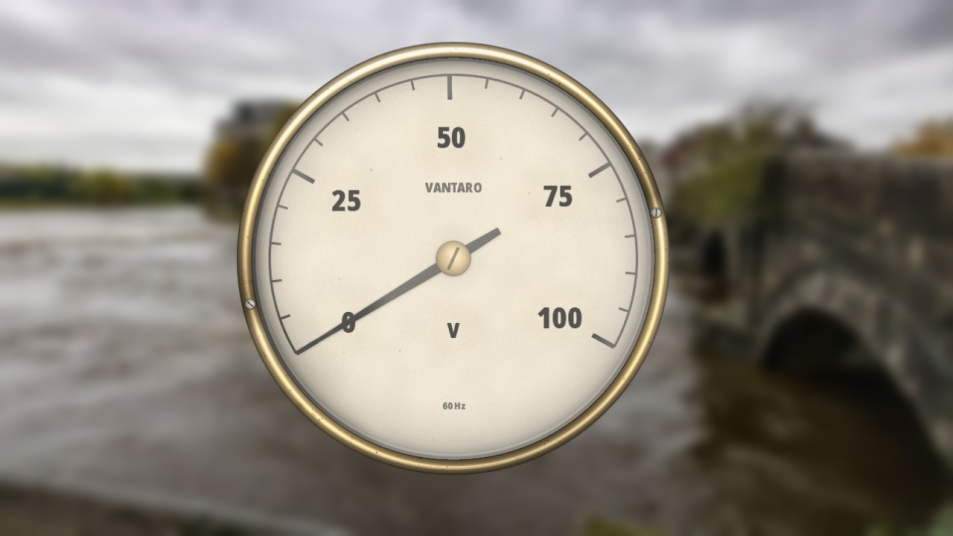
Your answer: 0 V
